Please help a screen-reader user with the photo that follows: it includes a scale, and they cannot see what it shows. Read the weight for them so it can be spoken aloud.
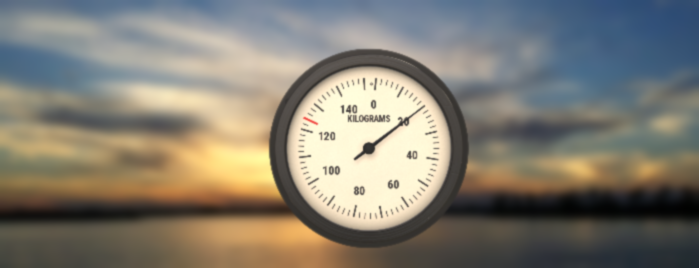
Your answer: 20 kg
